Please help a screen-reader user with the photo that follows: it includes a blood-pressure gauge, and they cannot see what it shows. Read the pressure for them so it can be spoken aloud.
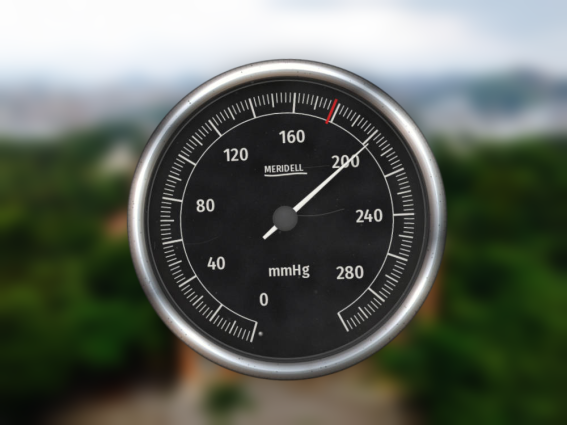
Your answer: 202 mmHg
